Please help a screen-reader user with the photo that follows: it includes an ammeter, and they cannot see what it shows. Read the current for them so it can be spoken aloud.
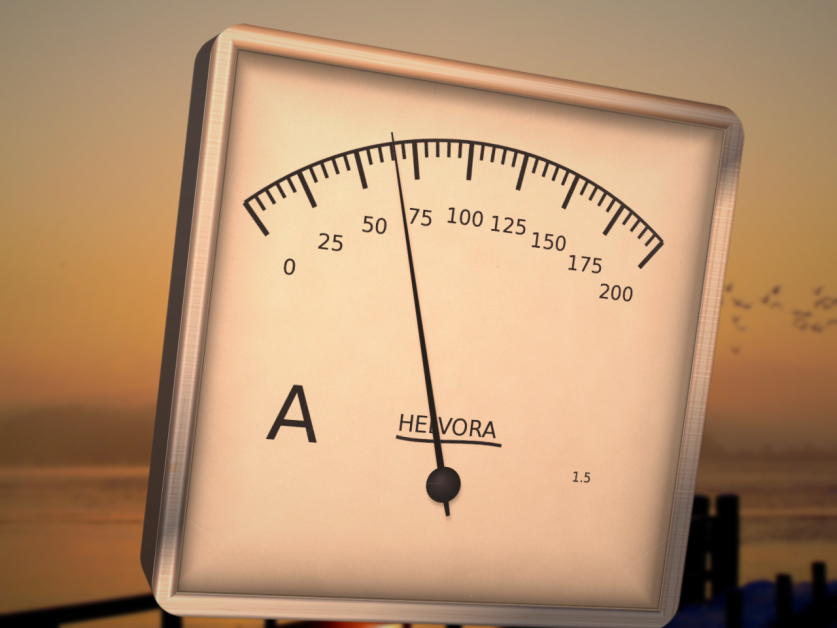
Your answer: 65 A
